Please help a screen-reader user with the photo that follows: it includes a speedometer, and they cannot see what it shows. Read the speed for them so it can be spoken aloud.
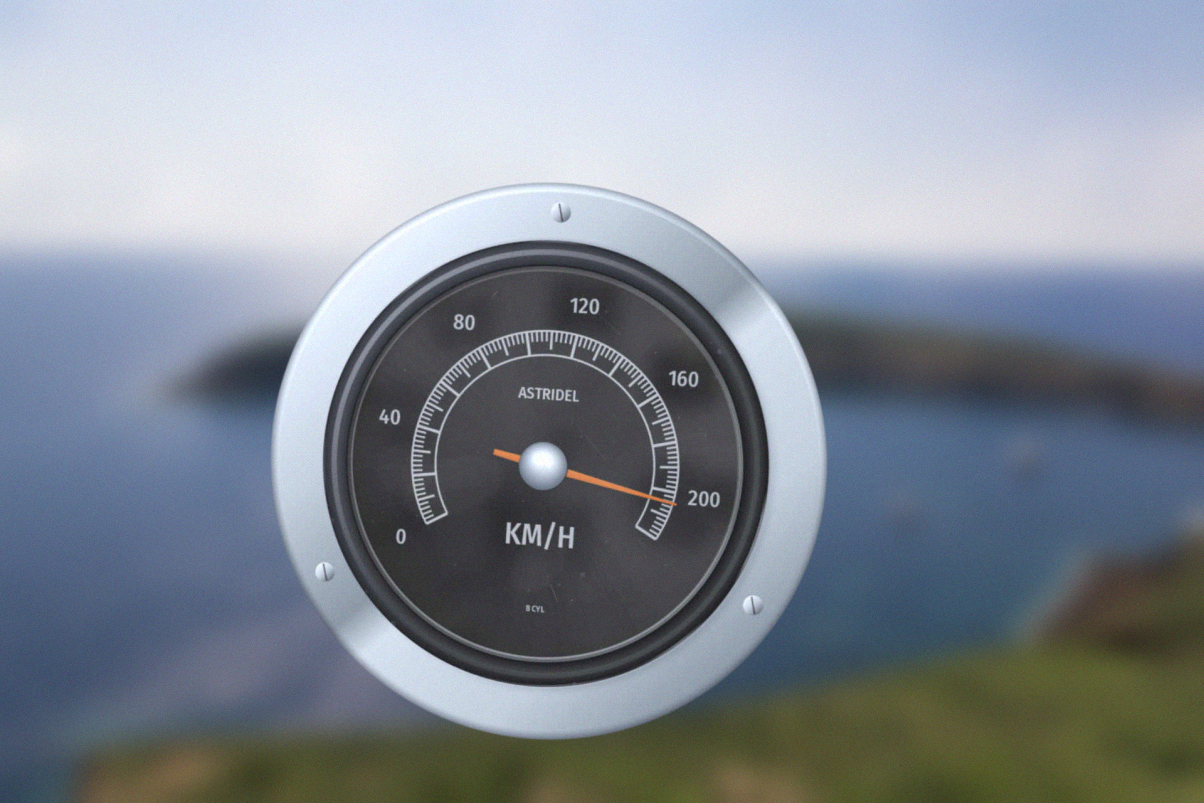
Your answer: 204 km/h
